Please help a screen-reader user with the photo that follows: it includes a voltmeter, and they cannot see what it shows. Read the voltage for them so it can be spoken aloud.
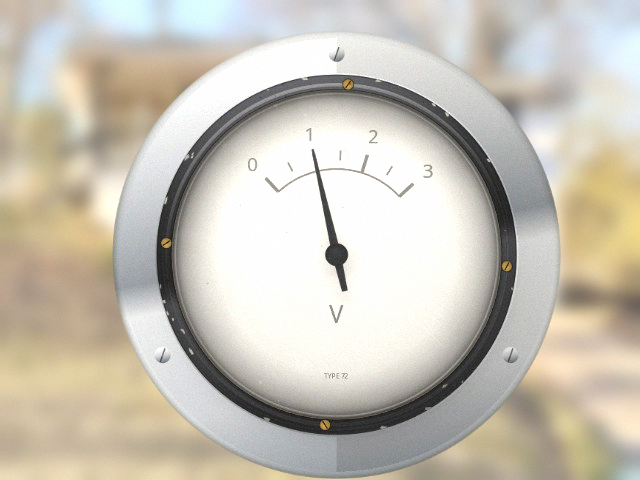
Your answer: 1 V
